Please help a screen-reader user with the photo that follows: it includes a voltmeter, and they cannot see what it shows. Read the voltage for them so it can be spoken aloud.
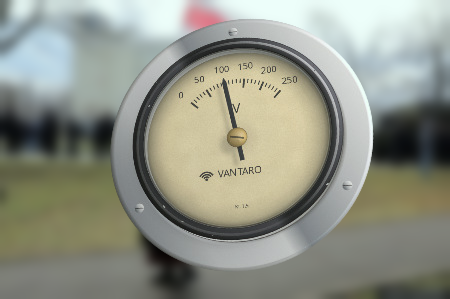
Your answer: 100 V
